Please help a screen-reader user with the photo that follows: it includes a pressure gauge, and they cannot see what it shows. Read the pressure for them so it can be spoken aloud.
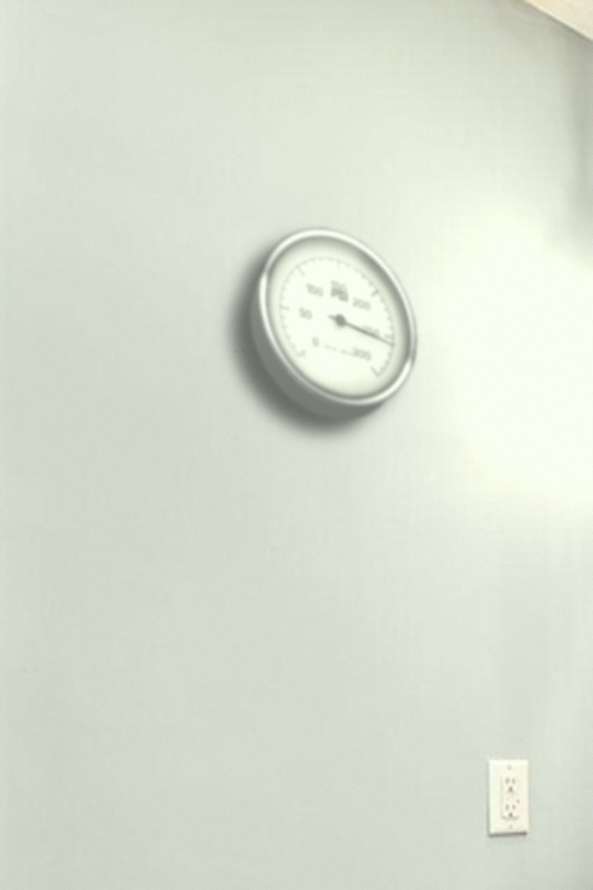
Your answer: 260 psi
